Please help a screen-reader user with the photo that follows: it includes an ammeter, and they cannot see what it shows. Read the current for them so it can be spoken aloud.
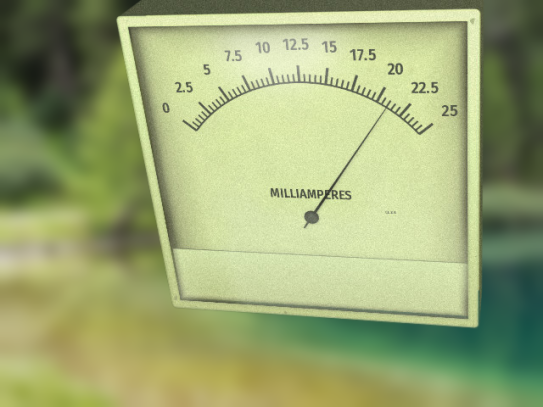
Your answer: 21 mA
